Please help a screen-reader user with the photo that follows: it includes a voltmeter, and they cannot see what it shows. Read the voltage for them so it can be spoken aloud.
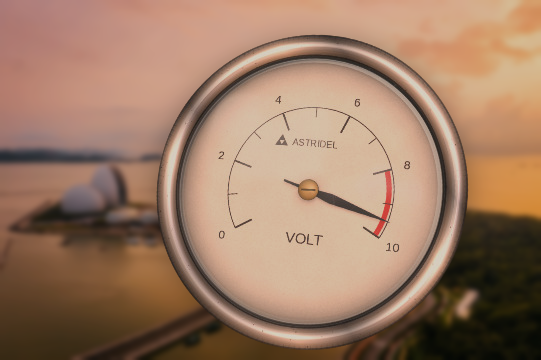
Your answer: 9.5 V
